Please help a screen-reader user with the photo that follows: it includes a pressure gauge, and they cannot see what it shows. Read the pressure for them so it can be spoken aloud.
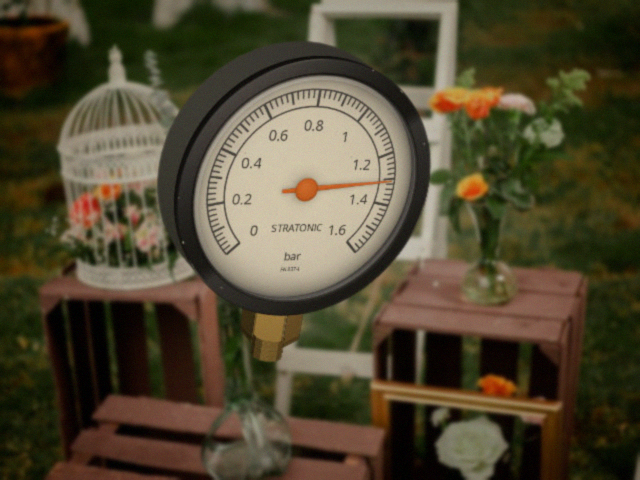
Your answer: 1.3 bar
